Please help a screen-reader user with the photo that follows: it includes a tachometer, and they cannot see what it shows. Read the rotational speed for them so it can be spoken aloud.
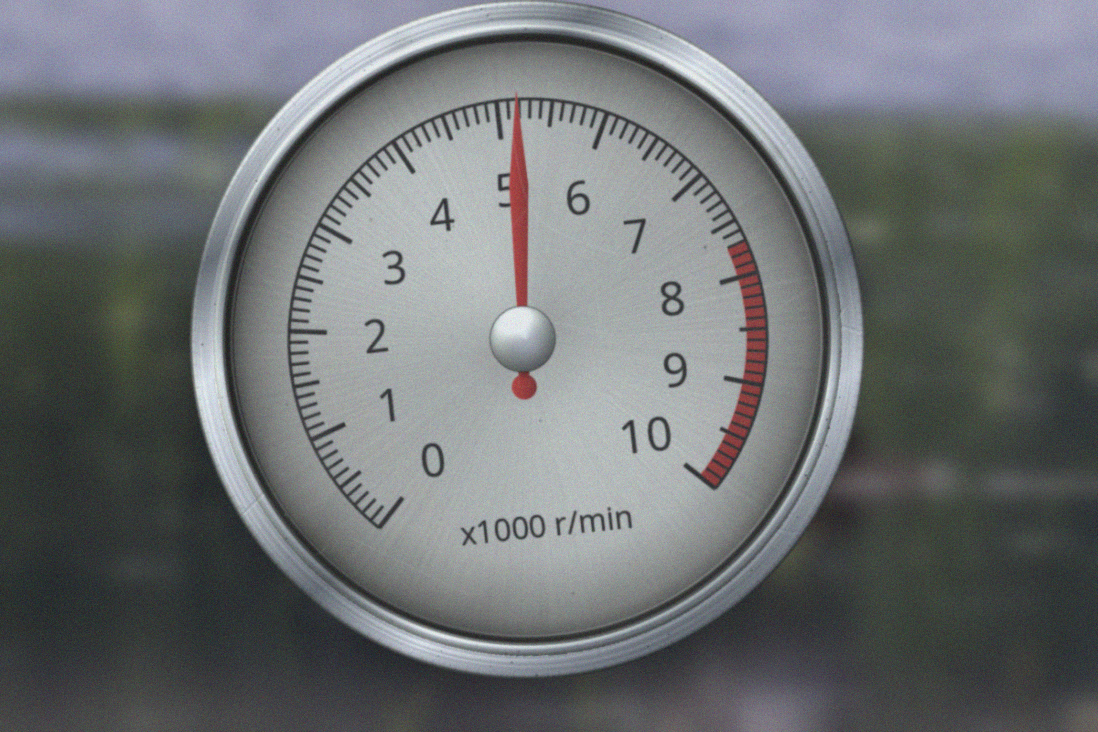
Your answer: 5200 rpm
